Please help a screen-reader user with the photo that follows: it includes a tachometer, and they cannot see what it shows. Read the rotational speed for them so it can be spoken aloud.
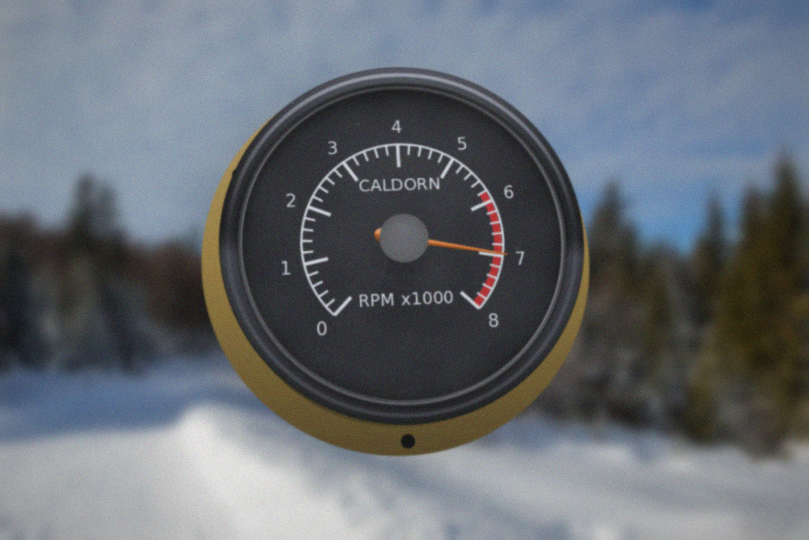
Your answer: 7000 rpm
